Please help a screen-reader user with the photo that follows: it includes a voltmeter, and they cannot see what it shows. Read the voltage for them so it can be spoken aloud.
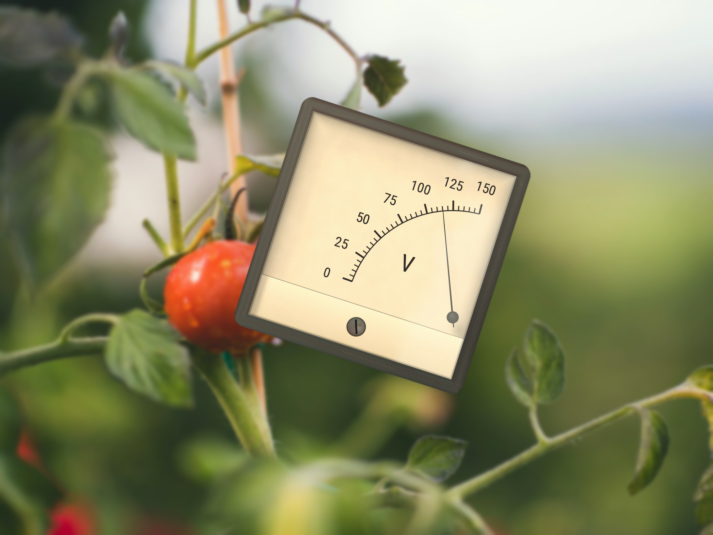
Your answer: 115 V
